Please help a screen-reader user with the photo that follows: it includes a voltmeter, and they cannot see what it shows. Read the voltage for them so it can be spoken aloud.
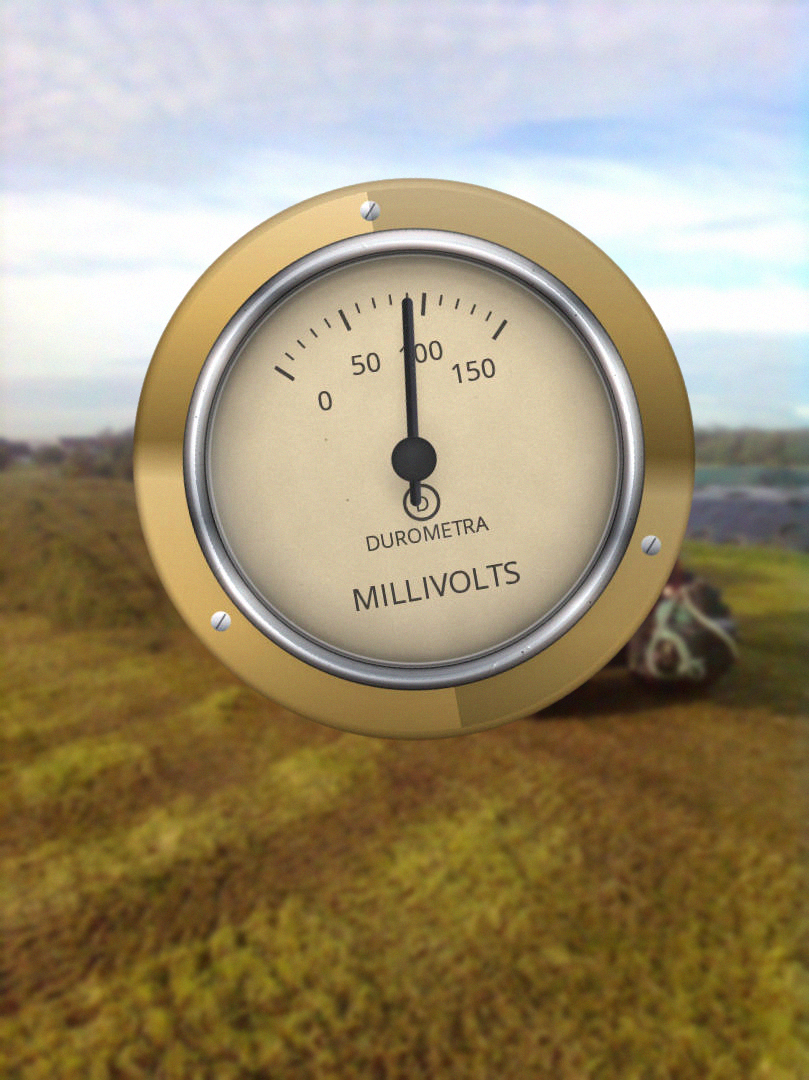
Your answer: 90 mV
